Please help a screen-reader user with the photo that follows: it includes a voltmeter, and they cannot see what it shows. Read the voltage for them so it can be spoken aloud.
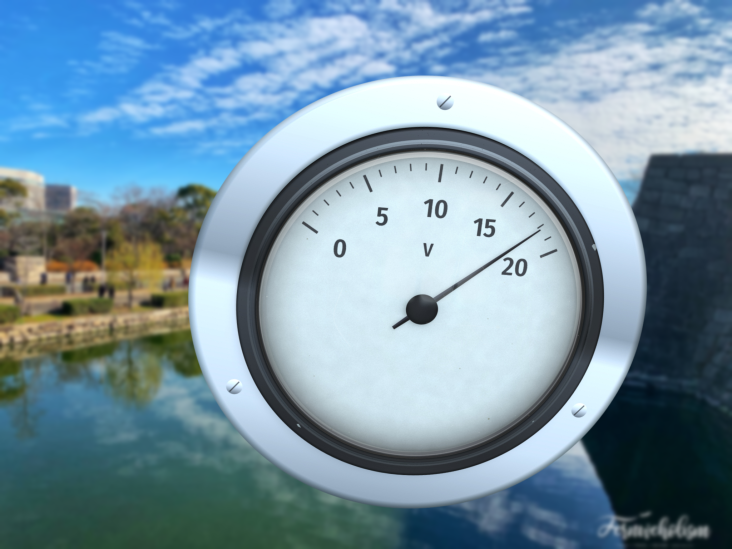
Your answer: 18 V
